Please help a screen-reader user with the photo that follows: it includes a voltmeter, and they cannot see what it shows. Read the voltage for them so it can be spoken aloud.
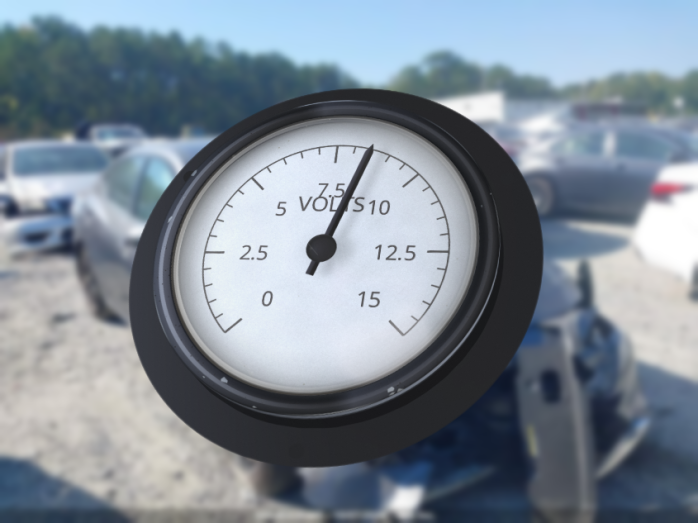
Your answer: 8.5 V
